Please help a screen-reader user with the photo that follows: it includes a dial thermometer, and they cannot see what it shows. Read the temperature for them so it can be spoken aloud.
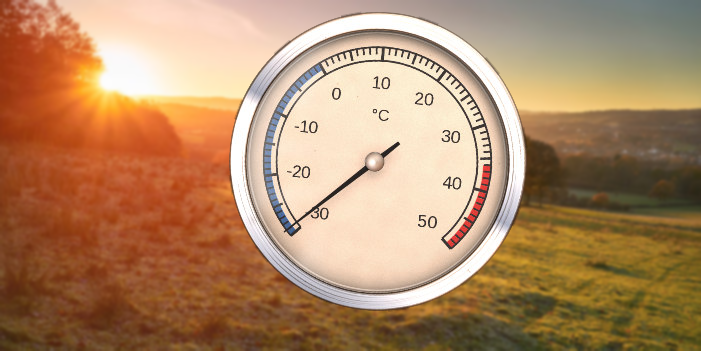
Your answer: -29 °C
